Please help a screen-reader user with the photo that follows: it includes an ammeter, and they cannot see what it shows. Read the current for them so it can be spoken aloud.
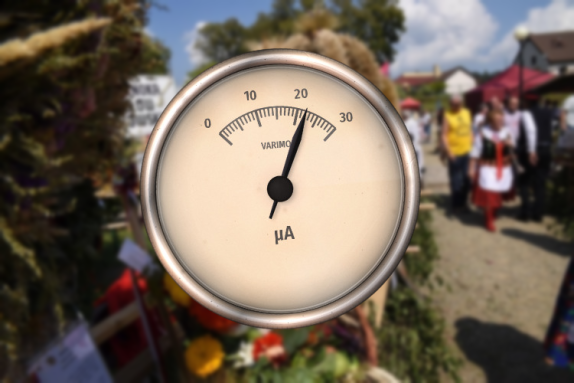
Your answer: 22 µA
